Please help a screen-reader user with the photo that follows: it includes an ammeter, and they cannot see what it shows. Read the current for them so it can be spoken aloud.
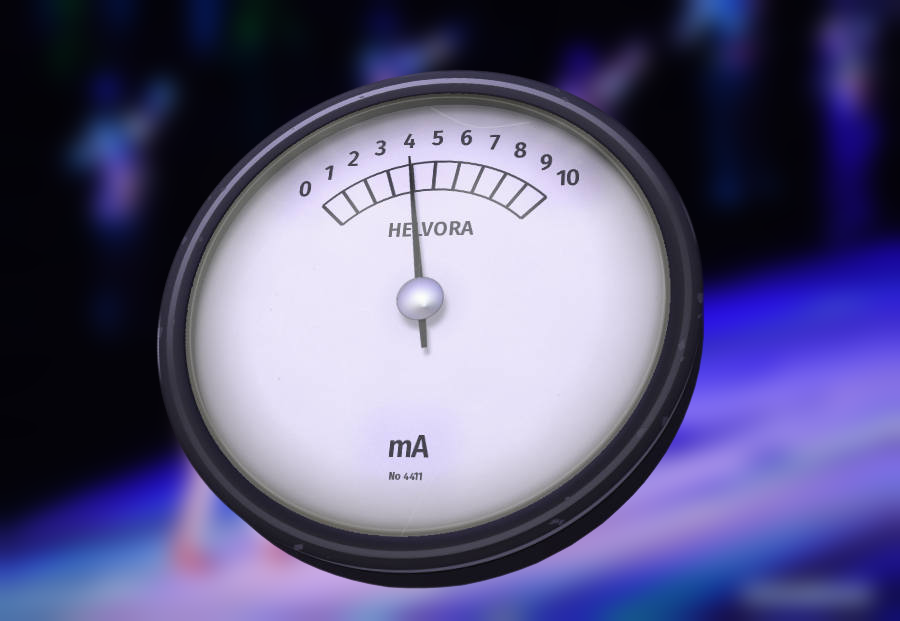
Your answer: 4 mA
